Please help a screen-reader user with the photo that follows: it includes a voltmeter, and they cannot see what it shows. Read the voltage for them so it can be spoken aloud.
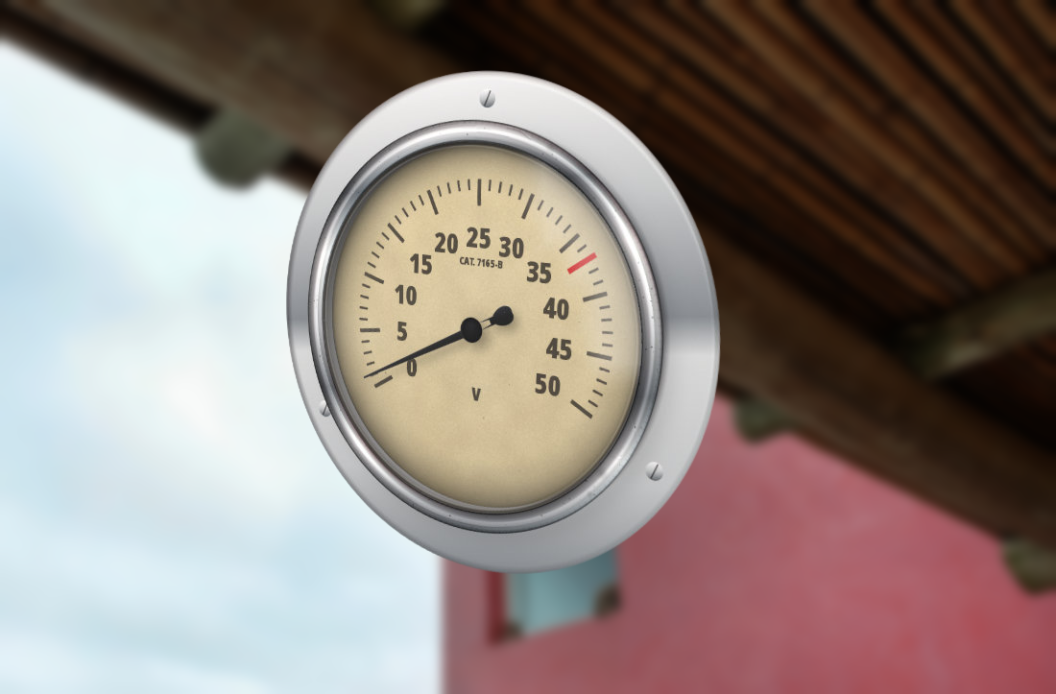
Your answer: 1 V
